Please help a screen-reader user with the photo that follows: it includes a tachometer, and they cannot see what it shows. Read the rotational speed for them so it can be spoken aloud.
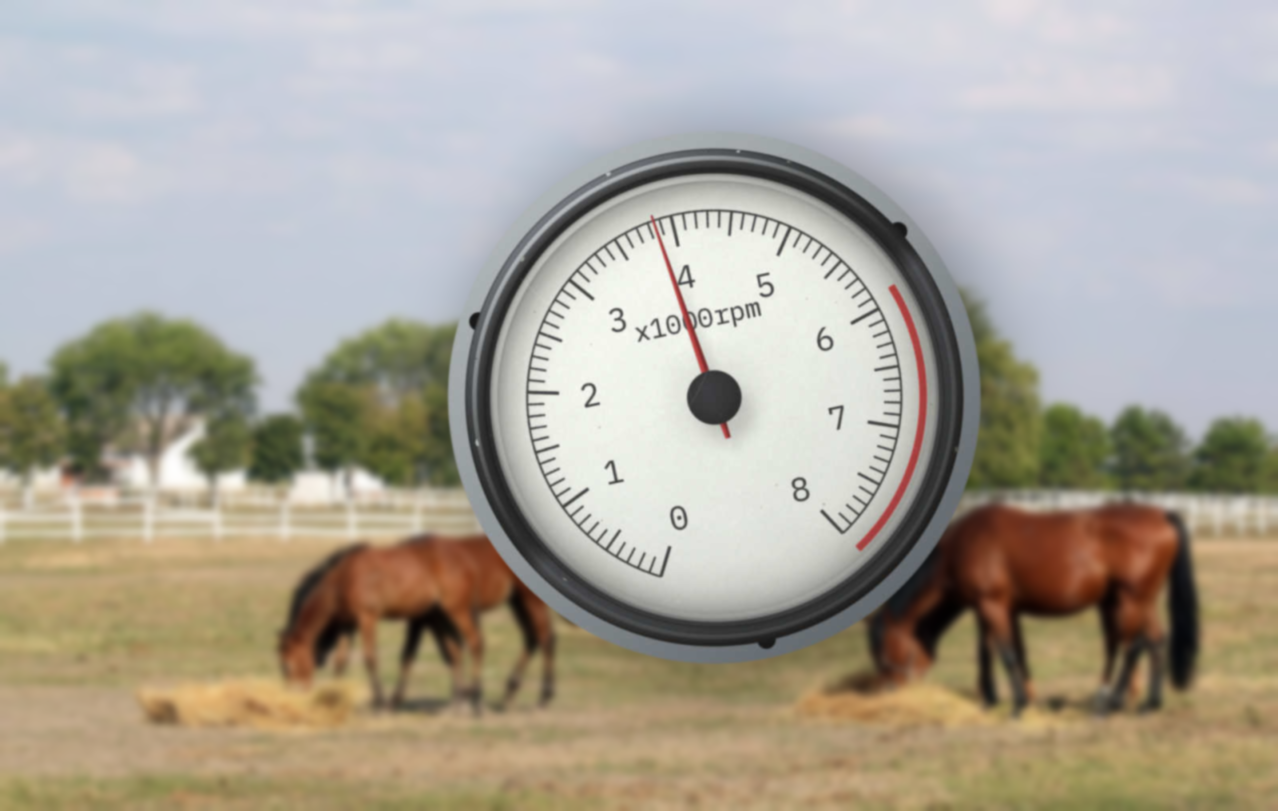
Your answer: 3850 rpm
